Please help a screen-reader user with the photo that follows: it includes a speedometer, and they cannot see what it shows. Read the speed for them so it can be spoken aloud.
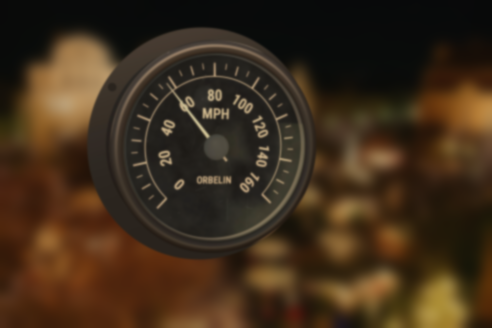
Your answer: 57.5 mph
